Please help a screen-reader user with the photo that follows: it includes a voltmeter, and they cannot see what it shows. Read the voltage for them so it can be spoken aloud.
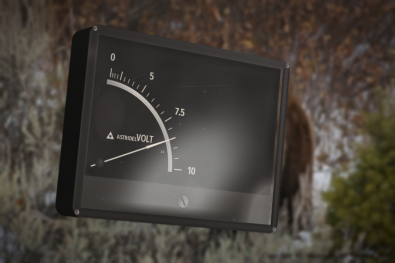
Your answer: 8.5 V
